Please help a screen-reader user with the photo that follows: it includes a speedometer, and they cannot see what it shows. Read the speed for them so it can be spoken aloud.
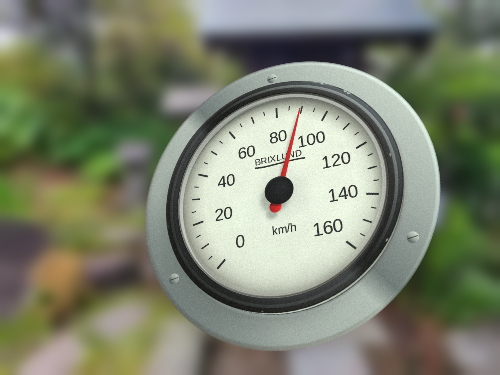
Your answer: 90 km/h
